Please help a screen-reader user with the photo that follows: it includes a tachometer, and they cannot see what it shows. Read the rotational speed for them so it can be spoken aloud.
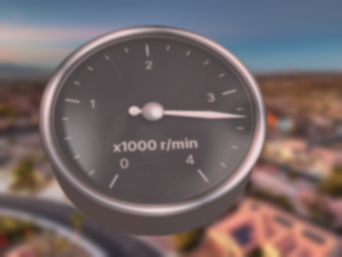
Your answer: 3300 rpm
